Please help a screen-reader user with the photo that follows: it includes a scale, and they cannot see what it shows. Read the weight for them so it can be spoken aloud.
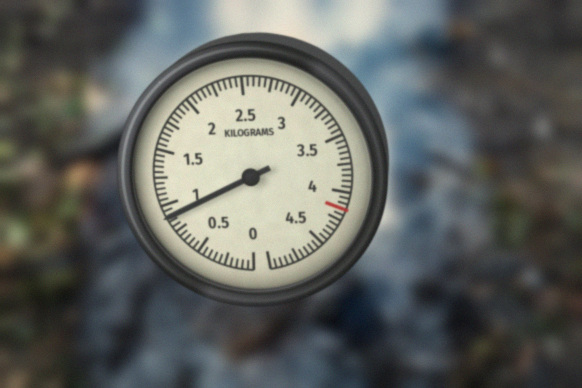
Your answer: 0.9 kg
